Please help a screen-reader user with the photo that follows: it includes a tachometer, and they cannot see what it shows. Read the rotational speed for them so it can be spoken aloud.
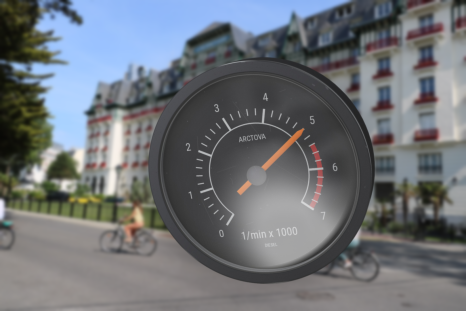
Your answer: 5000 rpm
